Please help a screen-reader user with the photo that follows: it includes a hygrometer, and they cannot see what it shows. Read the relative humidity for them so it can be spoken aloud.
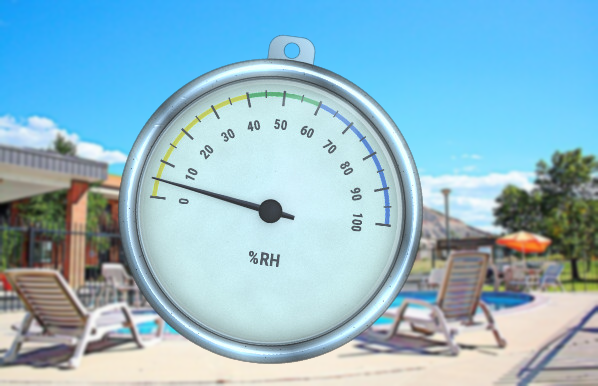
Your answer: 5 %
